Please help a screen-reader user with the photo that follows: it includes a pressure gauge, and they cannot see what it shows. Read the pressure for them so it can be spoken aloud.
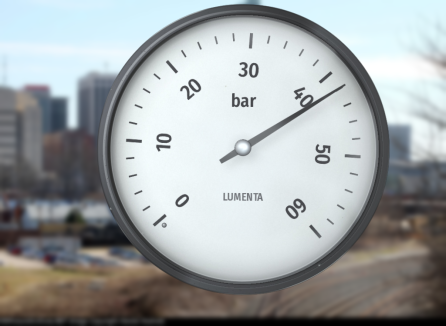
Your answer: 42 bar
